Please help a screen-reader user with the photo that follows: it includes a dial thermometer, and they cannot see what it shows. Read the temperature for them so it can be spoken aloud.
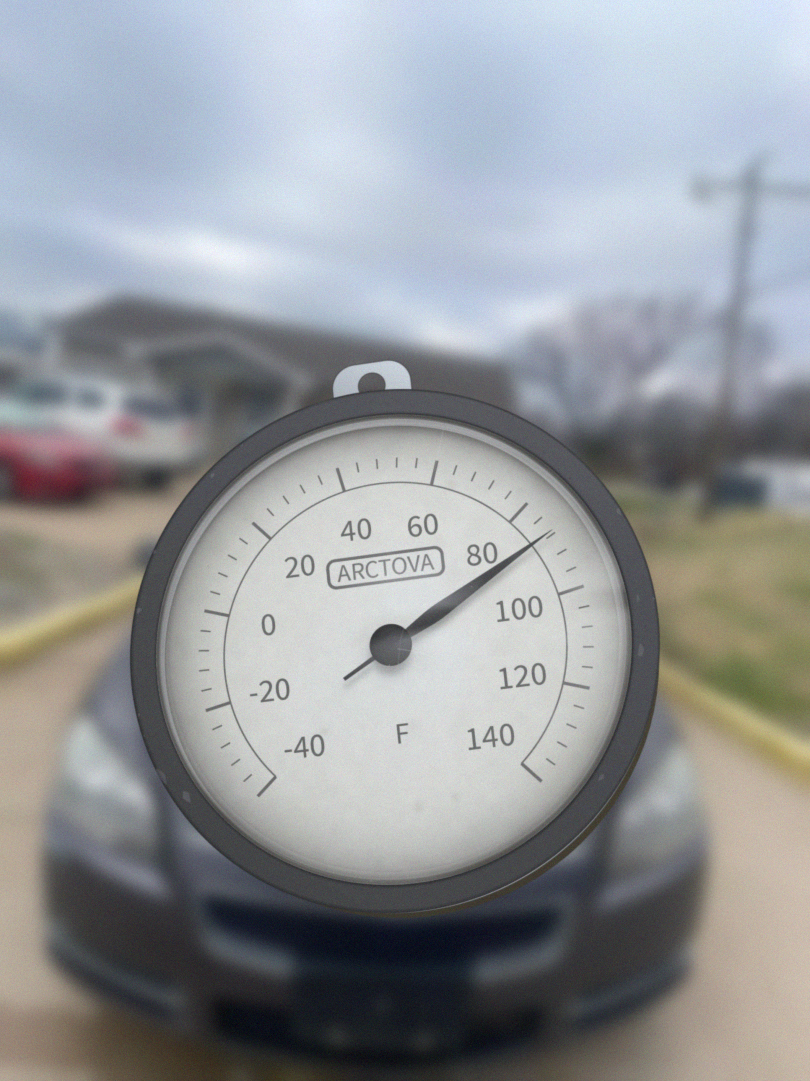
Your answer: 88 °F
